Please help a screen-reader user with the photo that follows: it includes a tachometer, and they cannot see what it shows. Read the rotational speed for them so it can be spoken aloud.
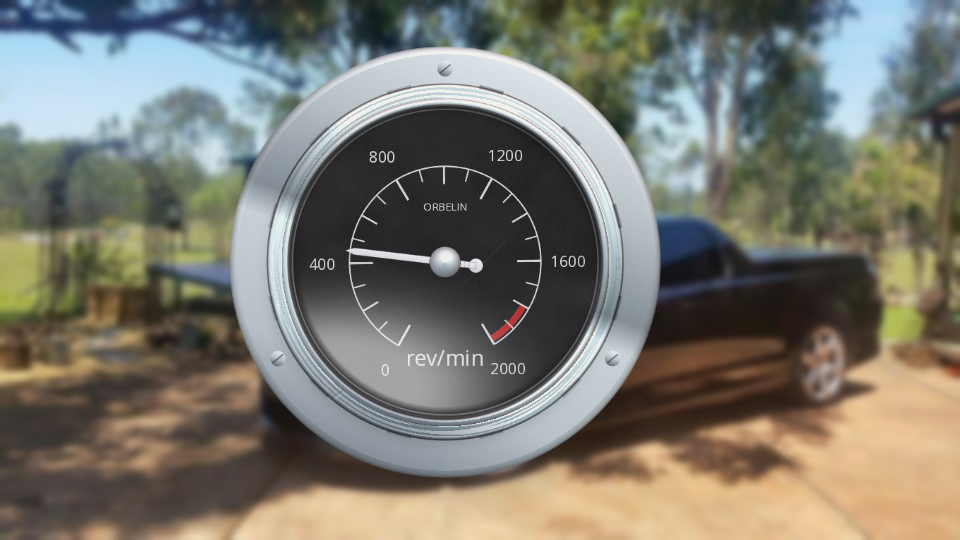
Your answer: 450 rpm
